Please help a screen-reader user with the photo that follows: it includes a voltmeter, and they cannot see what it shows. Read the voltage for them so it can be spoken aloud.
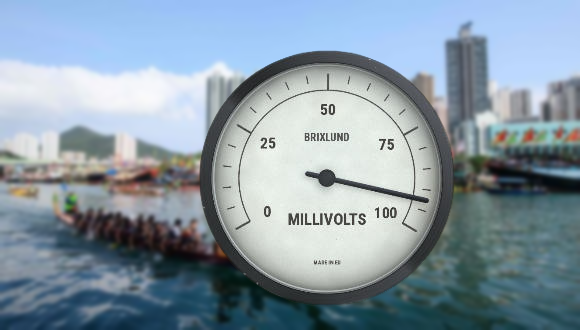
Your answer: 92.5 mV
